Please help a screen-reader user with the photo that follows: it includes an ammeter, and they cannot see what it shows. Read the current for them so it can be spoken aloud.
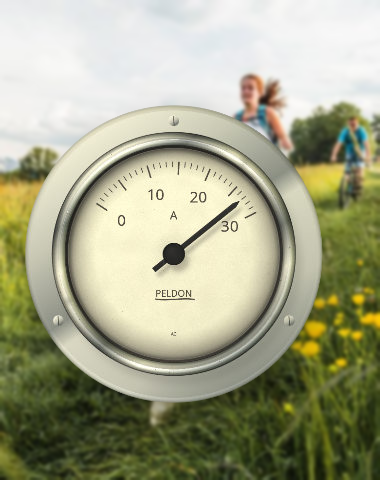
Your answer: 27 A
